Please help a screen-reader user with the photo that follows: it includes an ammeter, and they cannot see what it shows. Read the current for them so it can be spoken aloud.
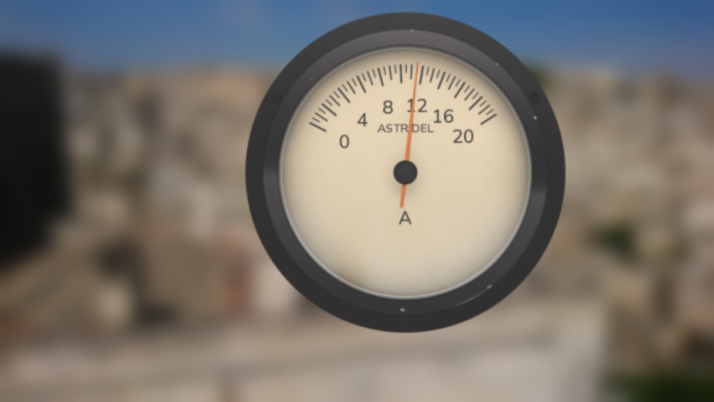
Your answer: 11.5 A
